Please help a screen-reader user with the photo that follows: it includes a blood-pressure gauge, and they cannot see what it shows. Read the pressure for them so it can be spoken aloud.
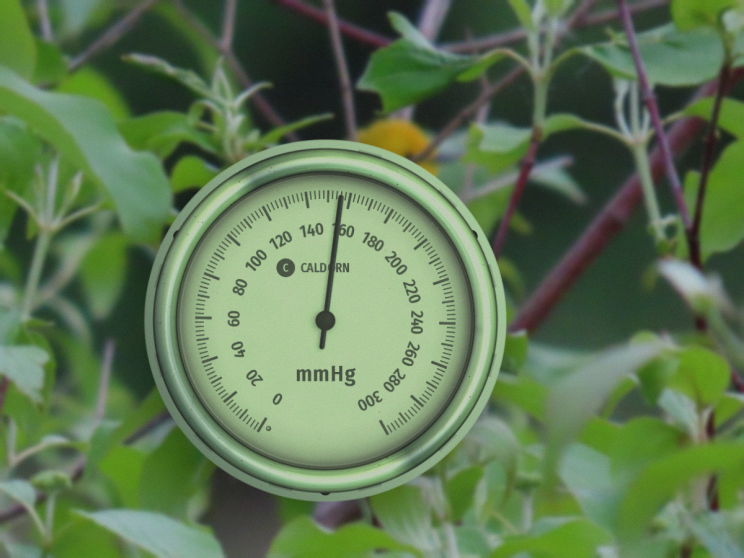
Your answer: 156 mmHg
